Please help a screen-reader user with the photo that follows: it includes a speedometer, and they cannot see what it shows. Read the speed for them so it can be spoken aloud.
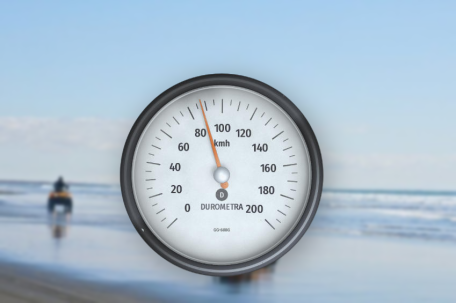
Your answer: 87.5 km/h
